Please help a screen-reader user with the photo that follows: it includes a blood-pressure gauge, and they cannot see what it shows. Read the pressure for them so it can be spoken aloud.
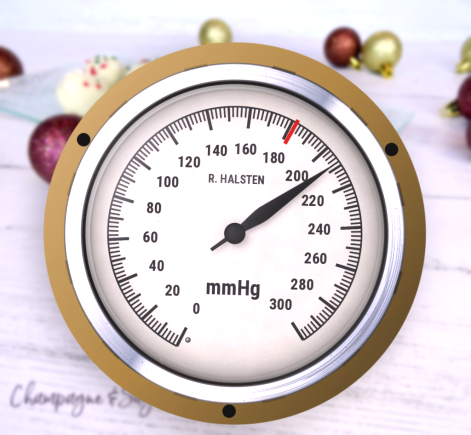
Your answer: 208 mmHg
